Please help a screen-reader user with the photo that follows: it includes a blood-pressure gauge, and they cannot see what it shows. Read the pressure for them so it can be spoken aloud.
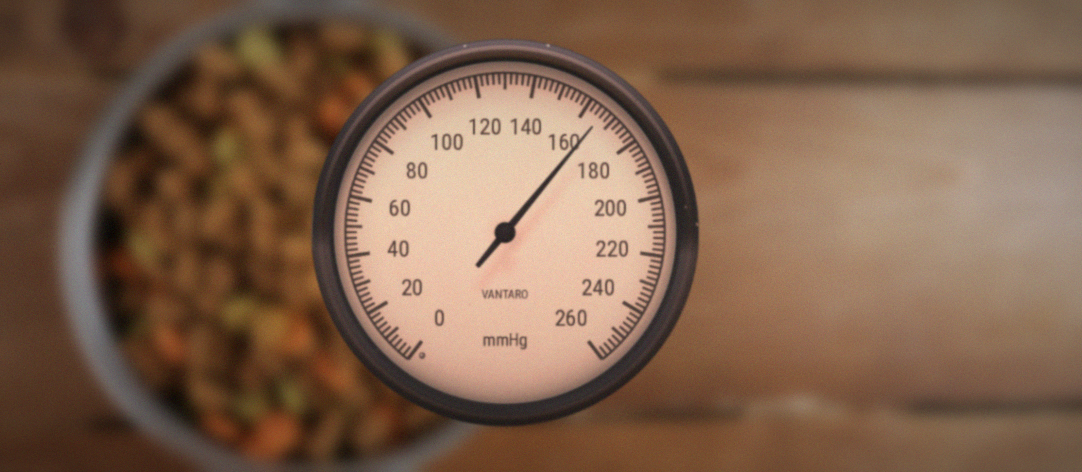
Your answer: 166 mmHg
